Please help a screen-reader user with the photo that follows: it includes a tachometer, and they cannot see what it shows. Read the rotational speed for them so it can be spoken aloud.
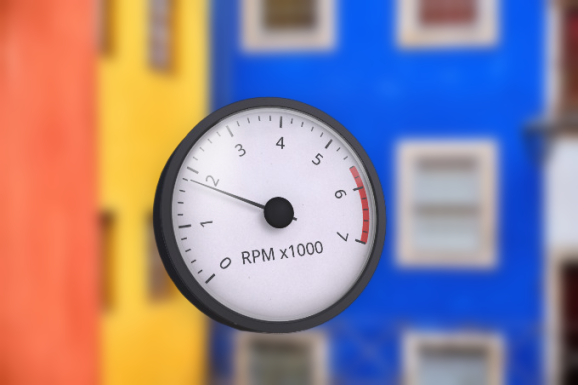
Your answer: 1800 rpm
